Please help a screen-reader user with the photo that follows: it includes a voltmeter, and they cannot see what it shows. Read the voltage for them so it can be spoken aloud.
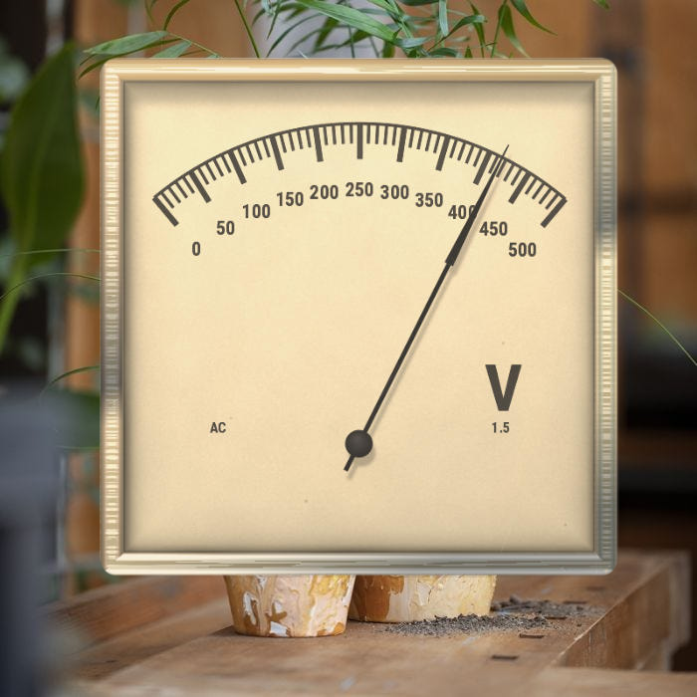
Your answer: 415 V
